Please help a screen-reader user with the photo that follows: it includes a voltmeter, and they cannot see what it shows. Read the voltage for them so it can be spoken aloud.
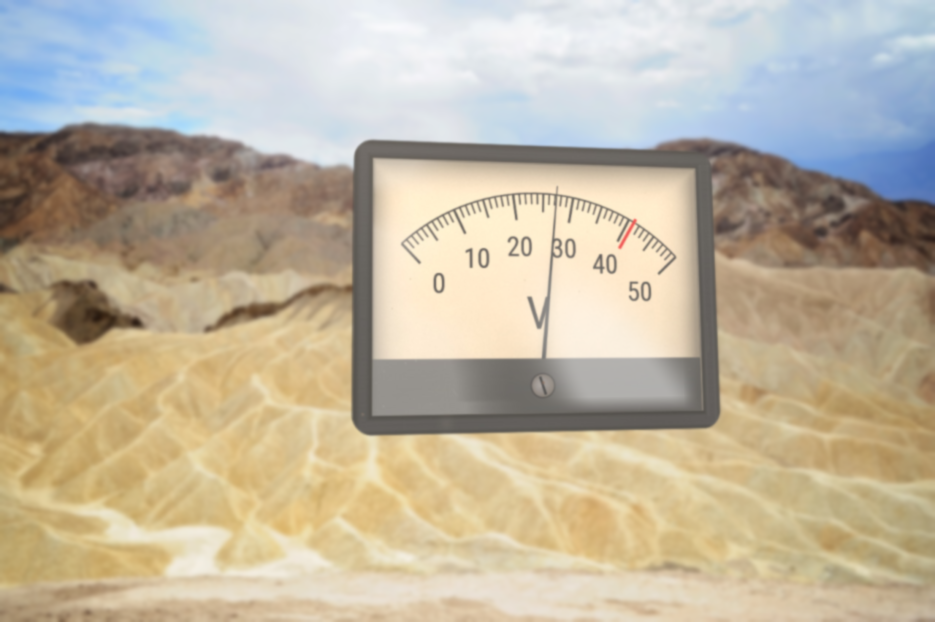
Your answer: 27 V
